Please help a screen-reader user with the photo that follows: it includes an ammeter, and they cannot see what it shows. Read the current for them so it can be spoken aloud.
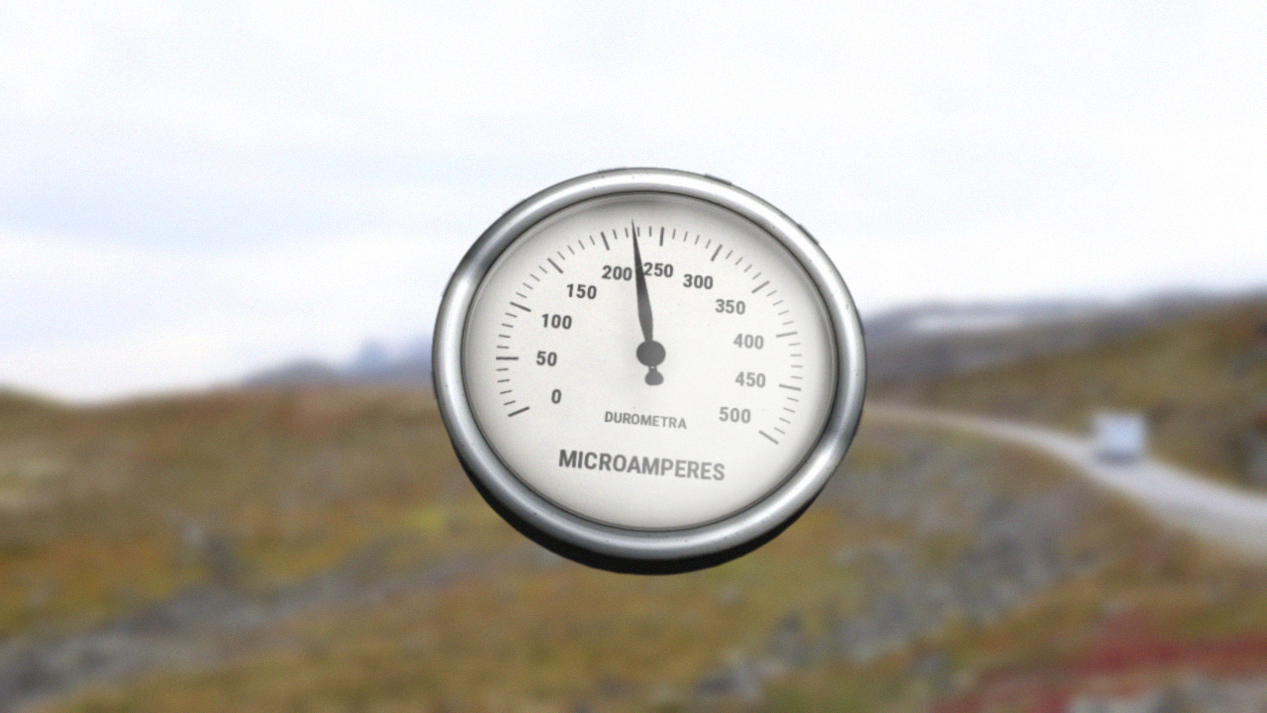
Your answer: 225 µA
